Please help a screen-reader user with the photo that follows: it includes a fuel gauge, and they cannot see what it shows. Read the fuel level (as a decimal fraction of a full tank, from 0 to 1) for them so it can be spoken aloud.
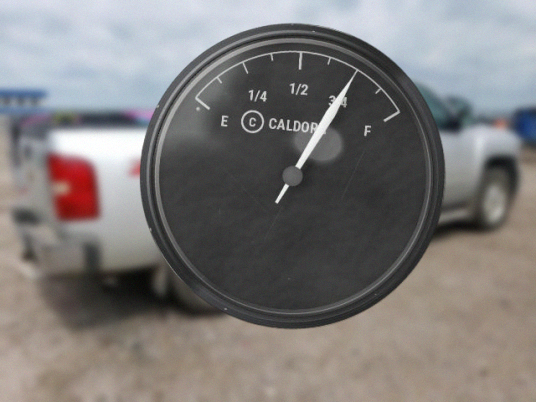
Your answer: 0.75
